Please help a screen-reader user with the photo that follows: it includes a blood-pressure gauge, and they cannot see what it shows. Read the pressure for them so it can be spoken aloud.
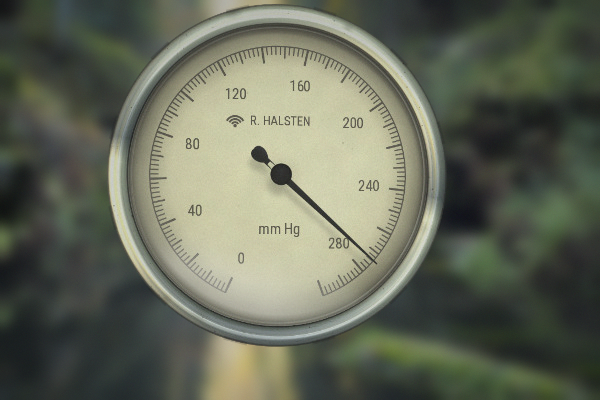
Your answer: 274 mmHg
